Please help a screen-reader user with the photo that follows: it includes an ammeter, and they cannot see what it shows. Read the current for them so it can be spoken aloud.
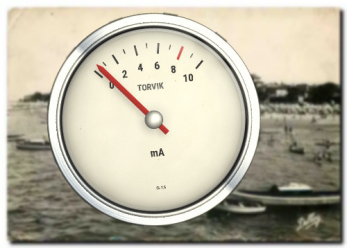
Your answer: 0.5 mA
